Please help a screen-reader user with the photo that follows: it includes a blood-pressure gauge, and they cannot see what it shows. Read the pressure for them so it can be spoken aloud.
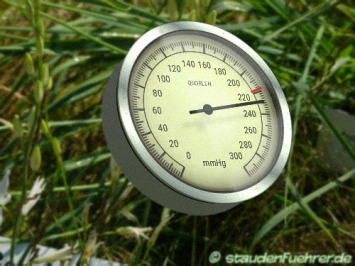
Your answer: 230 mmHg
